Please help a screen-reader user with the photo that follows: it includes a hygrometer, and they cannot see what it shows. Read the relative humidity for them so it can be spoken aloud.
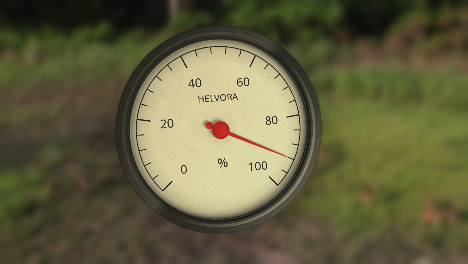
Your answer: 92 %
